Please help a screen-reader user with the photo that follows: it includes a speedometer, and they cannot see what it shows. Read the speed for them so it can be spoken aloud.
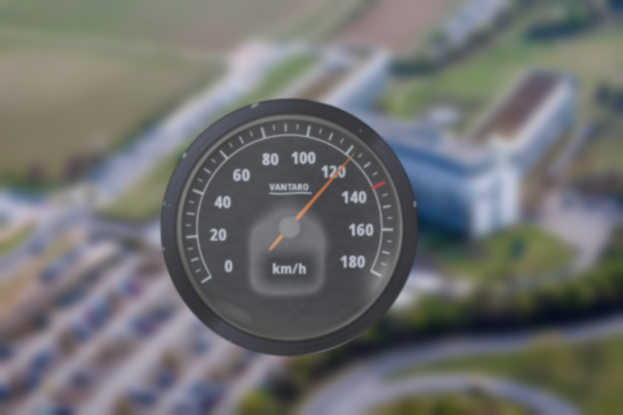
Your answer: 122.5 km/h
